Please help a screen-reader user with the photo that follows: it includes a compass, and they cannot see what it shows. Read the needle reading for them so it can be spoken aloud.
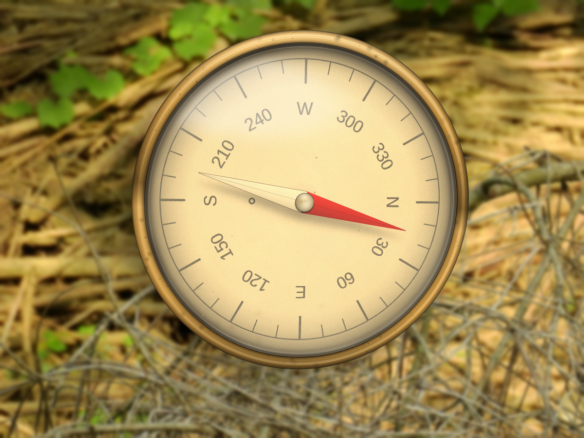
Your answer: 15 °
